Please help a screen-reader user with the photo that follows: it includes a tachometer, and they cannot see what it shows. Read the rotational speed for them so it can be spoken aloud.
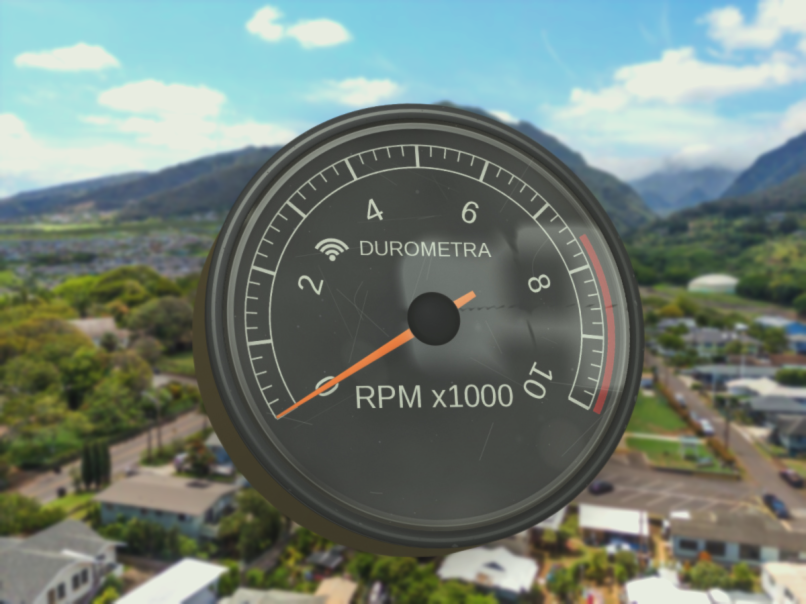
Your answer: 0 rpm
